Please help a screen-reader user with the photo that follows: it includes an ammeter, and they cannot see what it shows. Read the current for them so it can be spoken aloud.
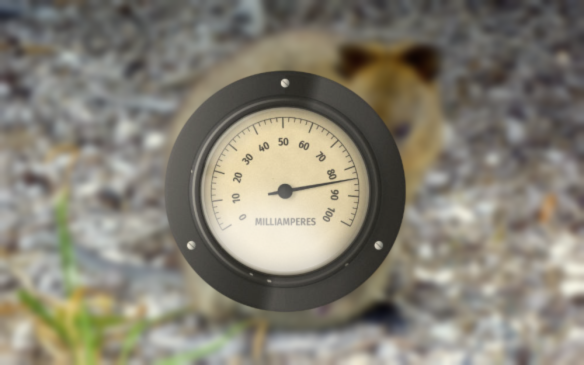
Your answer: 84 mA
